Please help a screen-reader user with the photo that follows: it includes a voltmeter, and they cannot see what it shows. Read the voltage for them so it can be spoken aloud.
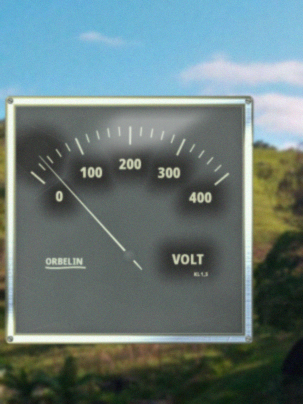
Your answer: 30 V
